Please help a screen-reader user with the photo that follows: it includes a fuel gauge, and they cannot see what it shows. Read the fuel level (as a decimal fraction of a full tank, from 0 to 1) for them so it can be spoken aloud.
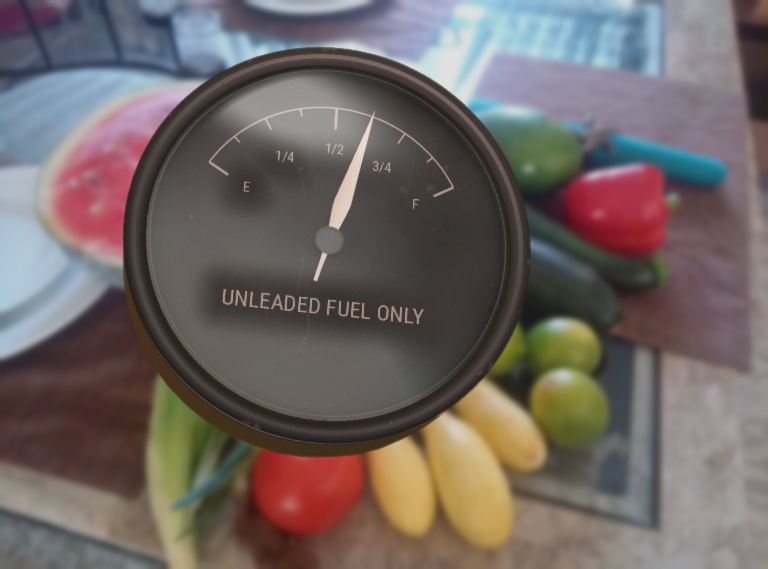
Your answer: 0.625
